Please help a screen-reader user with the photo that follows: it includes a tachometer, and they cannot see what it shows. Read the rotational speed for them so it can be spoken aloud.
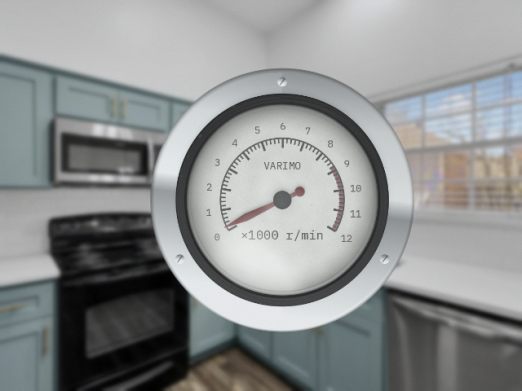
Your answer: 200 rpm
